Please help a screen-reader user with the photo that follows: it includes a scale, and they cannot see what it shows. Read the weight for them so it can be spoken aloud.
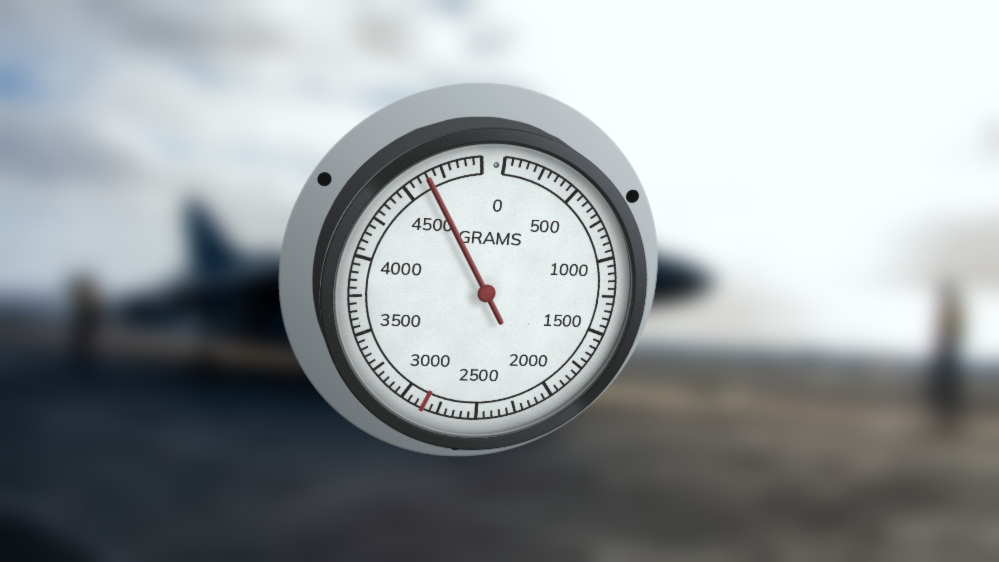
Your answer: 4650 g
